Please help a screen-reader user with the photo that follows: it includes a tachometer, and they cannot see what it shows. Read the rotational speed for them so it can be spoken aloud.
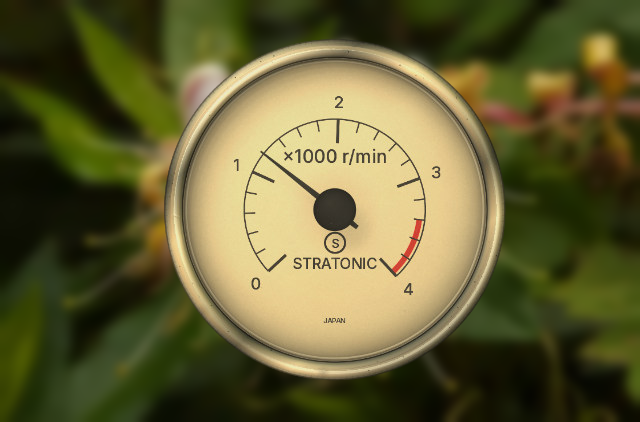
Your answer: 1200 rpm
